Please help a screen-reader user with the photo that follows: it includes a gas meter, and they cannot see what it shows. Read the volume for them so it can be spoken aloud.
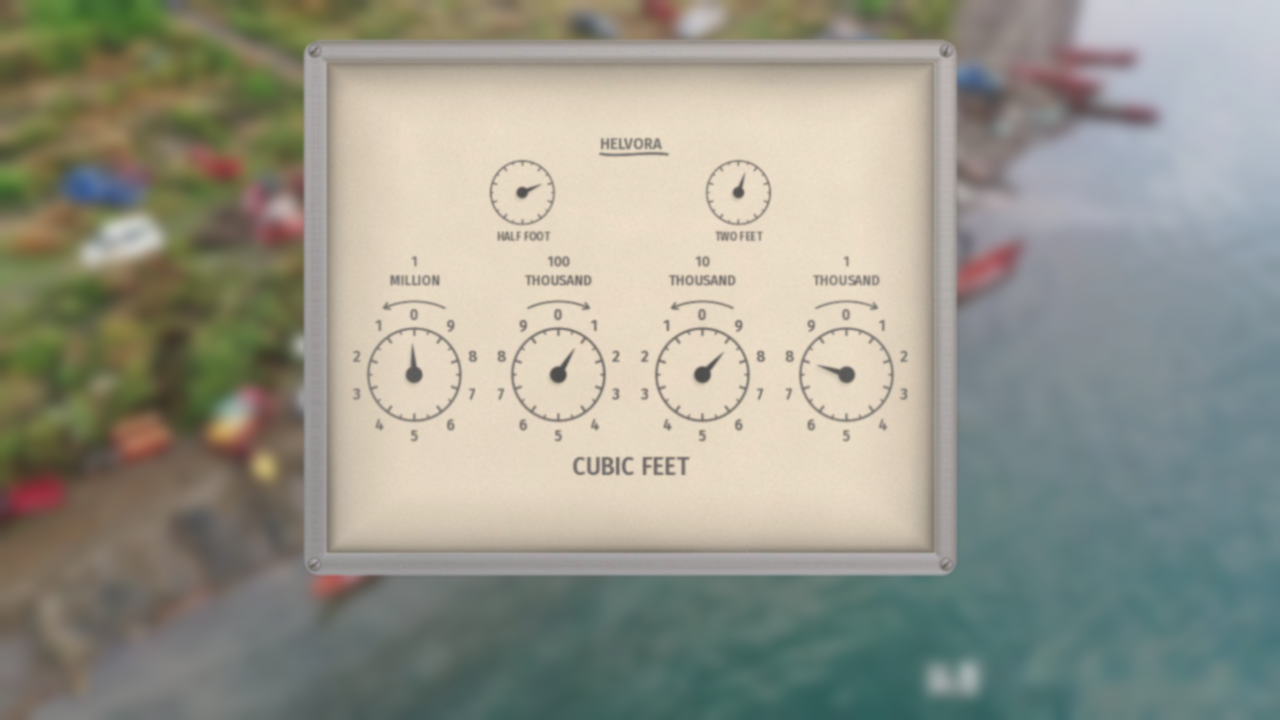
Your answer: 8800 ft³
